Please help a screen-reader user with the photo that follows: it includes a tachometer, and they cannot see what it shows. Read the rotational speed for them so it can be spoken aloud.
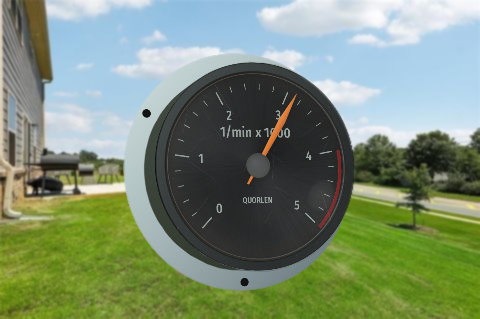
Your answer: 3100 rpm
